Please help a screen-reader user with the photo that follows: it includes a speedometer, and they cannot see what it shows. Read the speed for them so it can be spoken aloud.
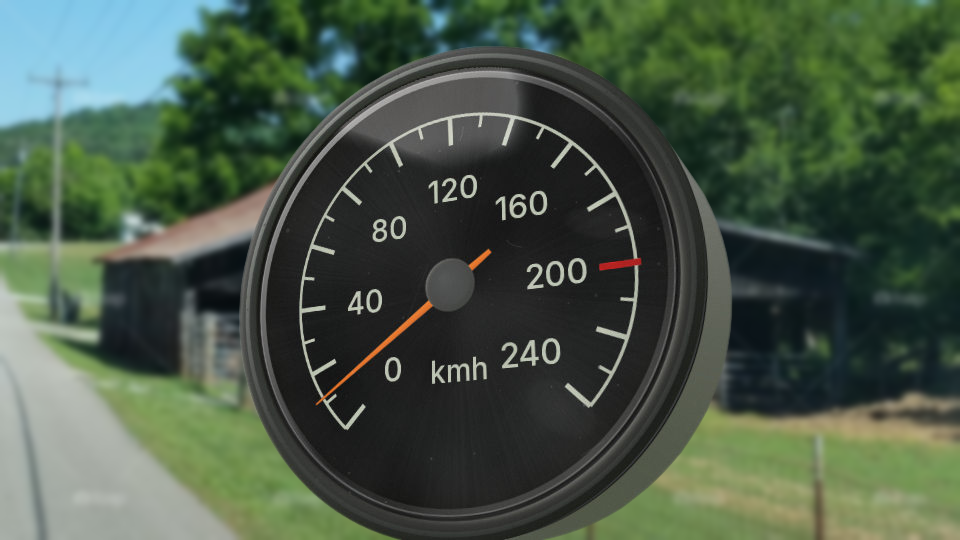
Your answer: 10 km/h
